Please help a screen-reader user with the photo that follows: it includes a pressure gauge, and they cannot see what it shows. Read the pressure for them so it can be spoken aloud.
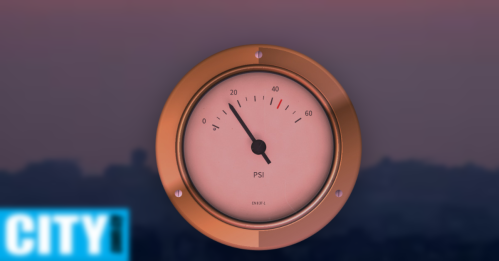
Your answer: 15 psi
